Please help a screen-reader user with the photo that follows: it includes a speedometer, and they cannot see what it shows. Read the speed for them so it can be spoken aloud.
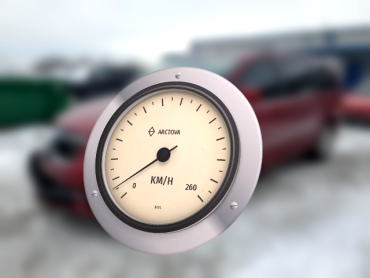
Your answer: 10 km/h
